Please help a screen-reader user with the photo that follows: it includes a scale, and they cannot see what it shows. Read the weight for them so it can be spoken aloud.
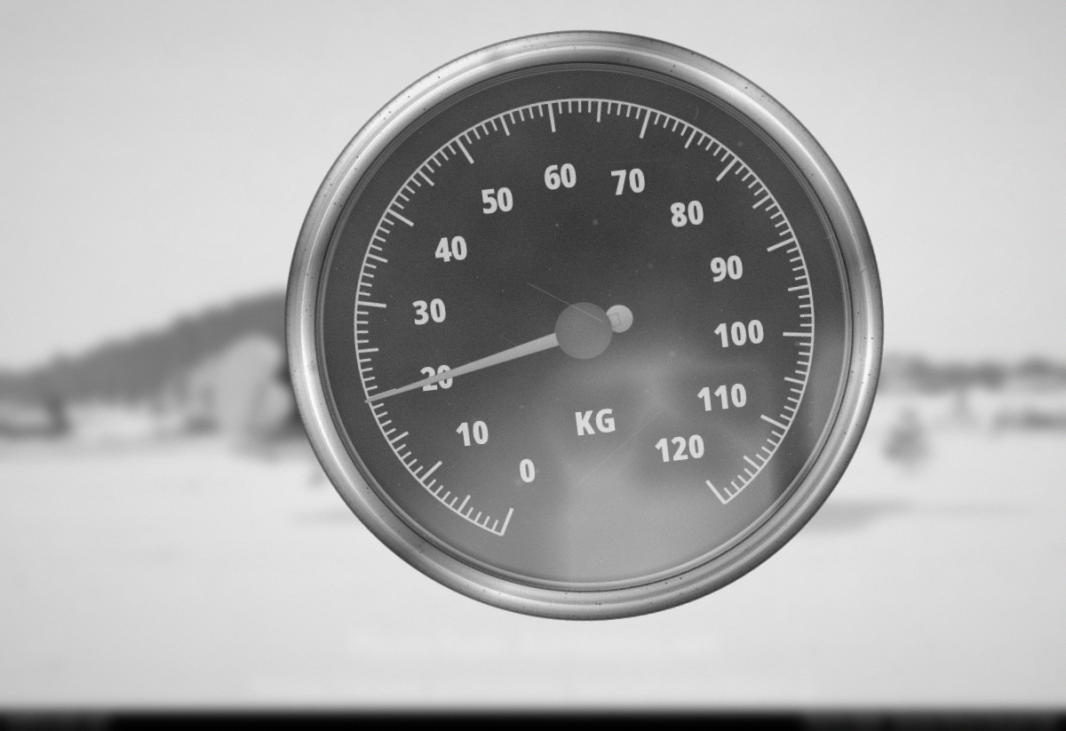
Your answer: 20 kg
